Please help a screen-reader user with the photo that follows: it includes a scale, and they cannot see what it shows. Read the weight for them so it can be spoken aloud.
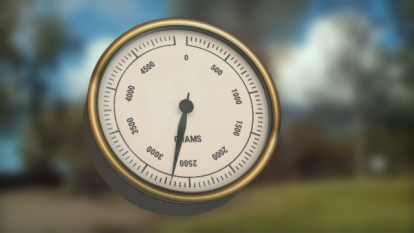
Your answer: 2700 g
